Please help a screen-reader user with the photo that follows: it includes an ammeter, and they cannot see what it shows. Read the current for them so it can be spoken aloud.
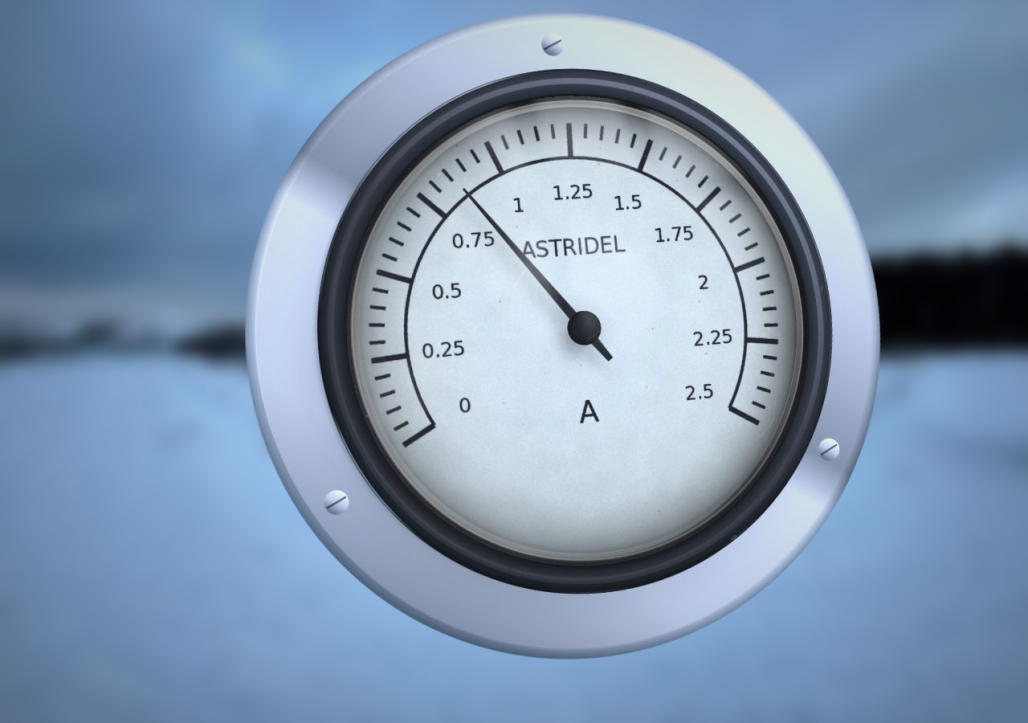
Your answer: 0.85 A
